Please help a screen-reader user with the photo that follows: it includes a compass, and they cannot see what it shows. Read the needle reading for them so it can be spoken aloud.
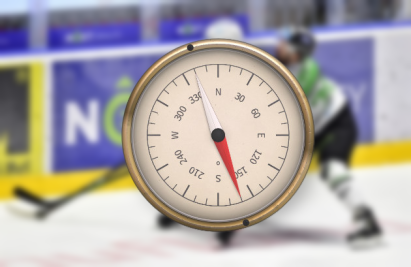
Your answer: 160 °
